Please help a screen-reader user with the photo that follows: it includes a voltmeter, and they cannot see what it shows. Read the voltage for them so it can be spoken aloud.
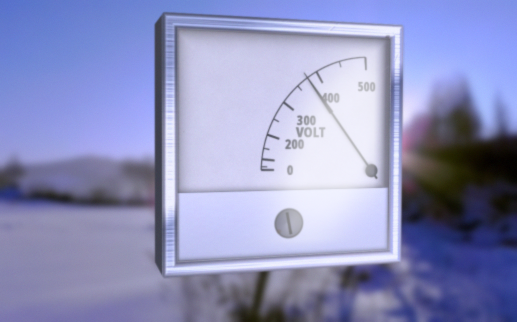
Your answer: 375 V
